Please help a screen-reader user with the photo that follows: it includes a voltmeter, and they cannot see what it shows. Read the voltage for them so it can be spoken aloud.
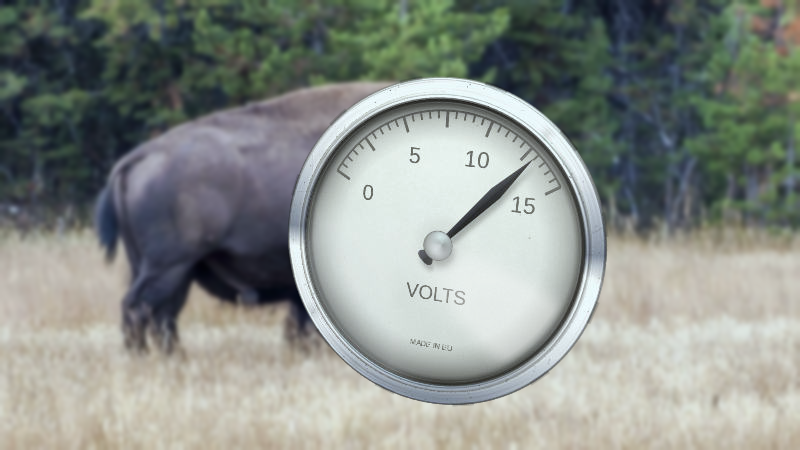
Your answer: 13 V
